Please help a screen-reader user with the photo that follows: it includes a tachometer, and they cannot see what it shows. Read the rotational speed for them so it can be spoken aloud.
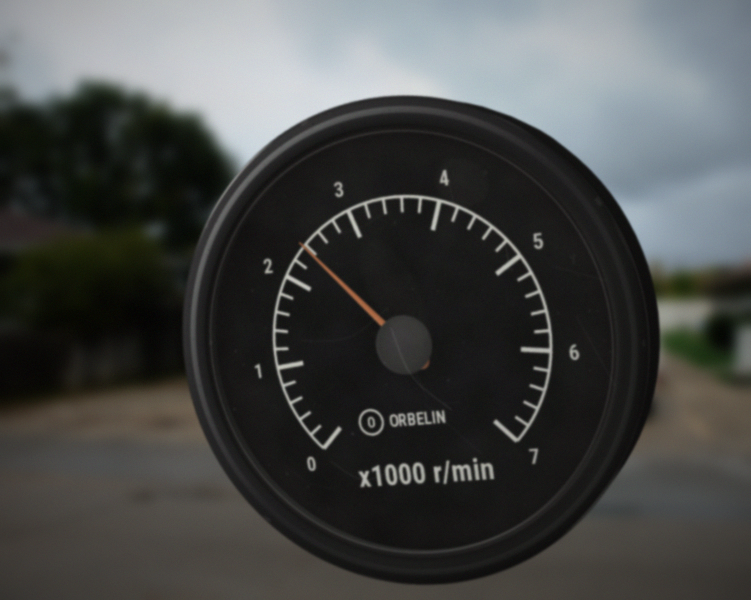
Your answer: 2400 rpm
